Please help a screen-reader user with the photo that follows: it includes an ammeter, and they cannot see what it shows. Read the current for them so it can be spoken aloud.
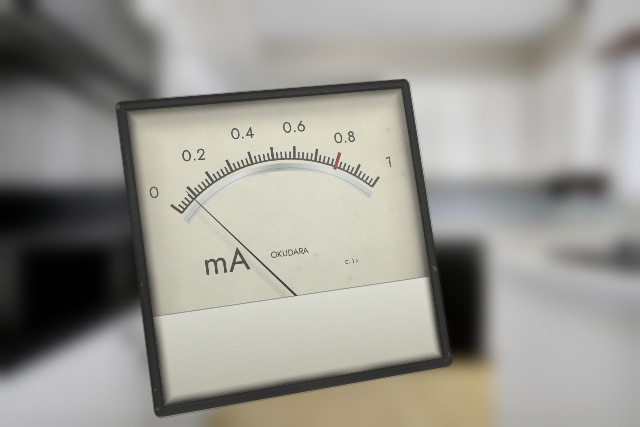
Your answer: 0.08 mA
